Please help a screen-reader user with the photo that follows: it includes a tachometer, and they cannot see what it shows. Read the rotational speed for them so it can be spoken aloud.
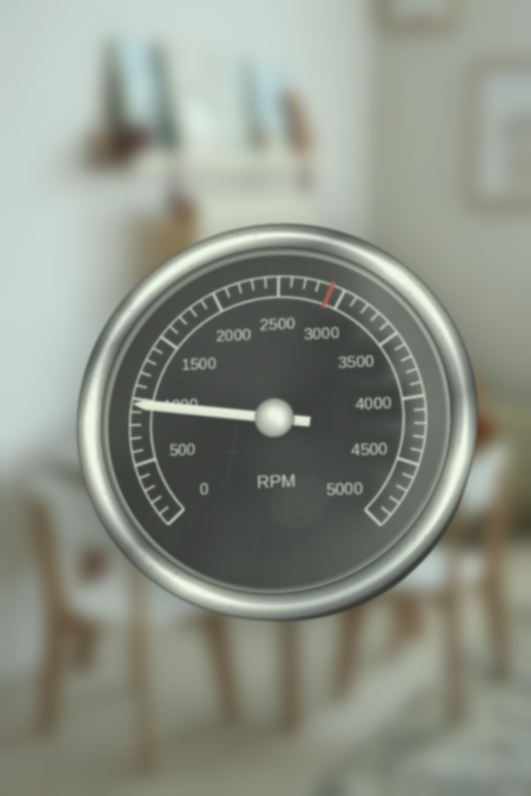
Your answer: 950 rpm
